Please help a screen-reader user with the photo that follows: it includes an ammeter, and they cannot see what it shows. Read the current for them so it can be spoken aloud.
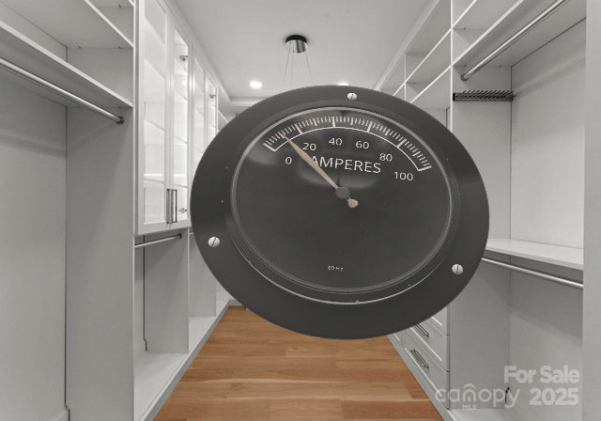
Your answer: 10 A
